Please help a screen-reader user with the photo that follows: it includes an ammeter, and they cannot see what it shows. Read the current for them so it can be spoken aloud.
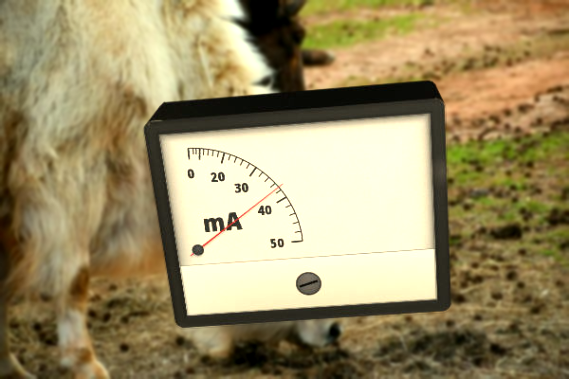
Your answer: 37 mA
